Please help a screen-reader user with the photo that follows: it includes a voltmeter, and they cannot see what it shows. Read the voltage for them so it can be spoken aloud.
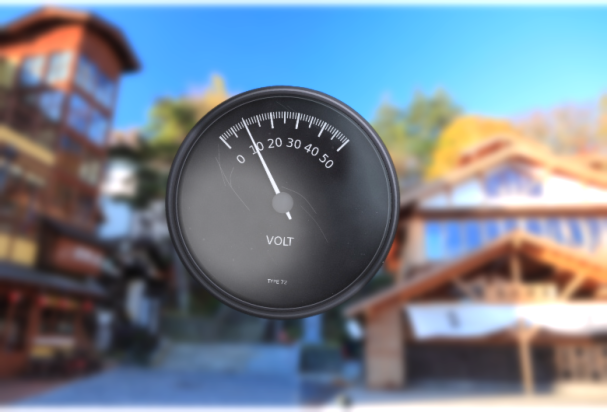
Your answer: 10 V
